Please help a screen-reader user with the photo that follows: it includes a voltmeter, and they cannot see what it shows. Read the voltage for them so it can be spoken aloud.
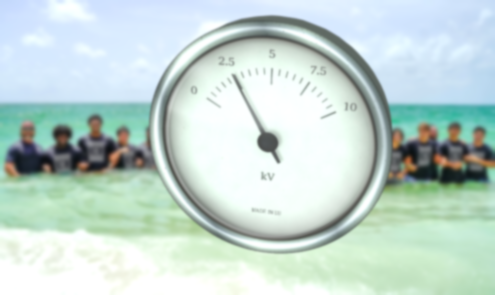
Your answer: 2.5 kV
